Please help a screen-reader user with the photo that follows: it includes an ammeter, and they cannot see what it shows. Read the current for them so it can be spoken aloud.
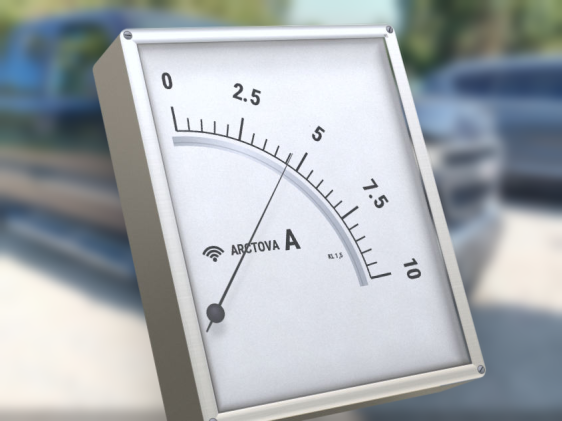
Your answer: 4.5 A
